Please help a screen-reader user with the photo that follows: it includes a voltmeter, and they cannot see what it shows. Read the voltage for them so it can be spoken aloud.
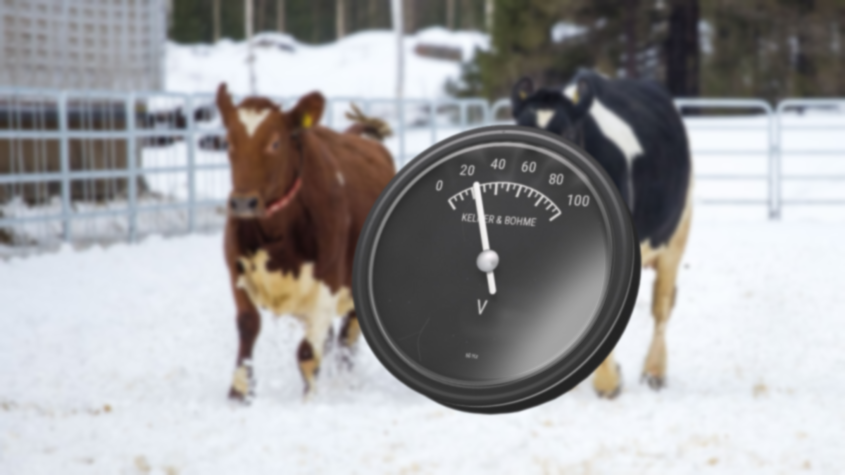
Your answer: 25 V
